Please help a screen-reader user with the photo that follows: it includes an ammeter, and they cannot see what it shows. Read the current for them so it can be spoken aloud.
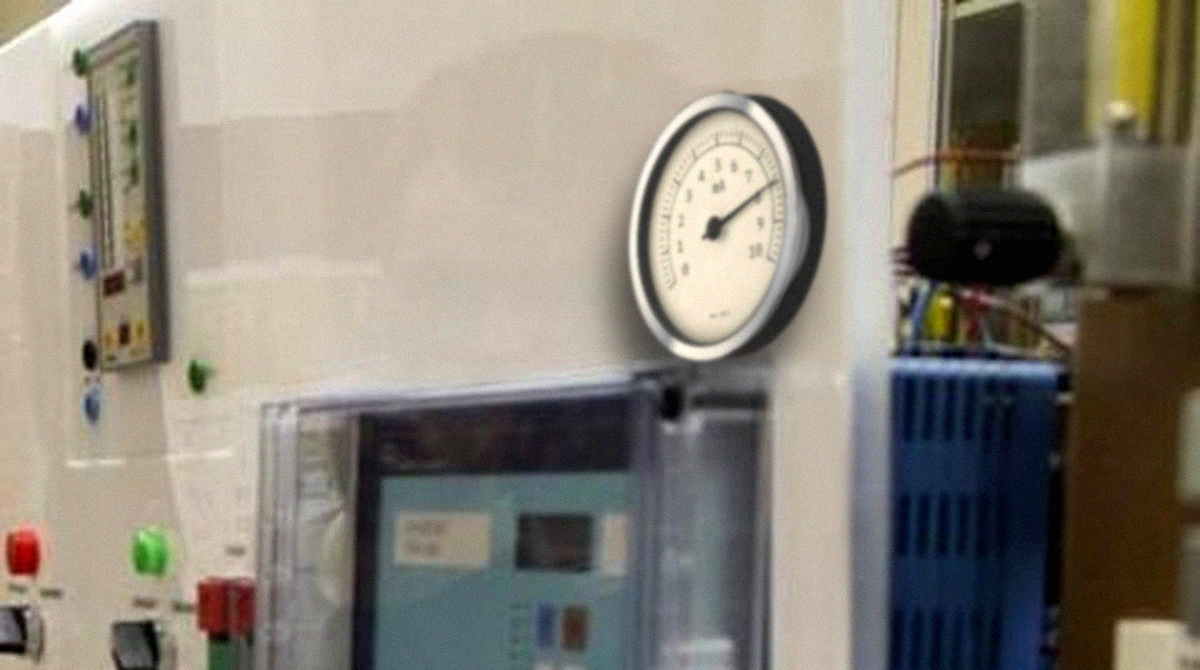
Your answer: 8 mA
